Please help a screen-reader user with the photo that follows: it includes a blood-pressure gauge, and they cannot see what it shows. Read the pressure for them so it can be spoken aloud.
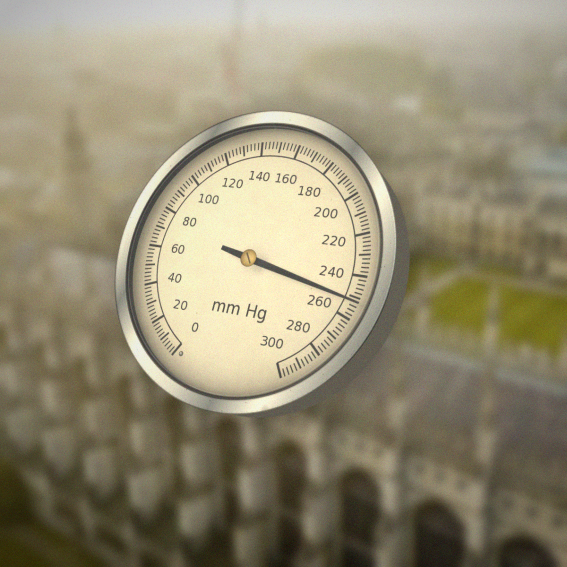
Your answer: 252 mmHg
